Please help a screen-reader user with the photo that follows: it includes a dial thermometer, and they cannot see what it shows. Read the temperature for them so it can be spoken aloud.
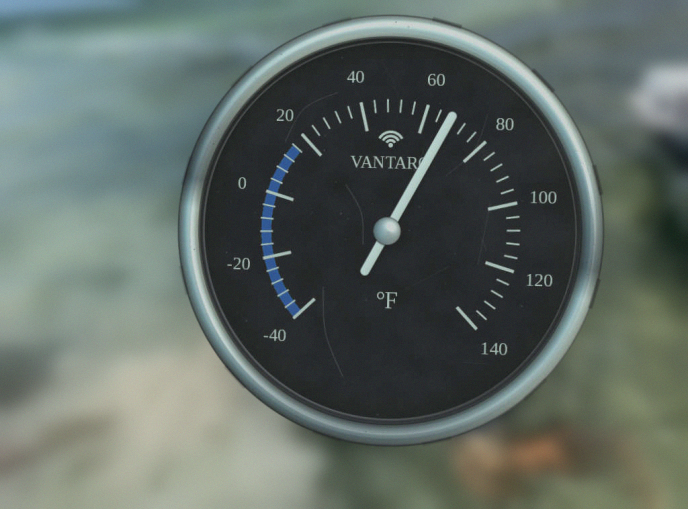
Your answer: 68 °F
